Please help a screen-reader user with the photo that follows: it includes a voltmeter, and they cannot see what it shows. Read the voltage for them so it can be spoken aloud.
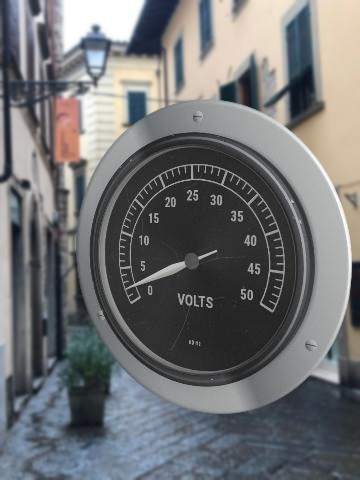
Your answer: 2 V
